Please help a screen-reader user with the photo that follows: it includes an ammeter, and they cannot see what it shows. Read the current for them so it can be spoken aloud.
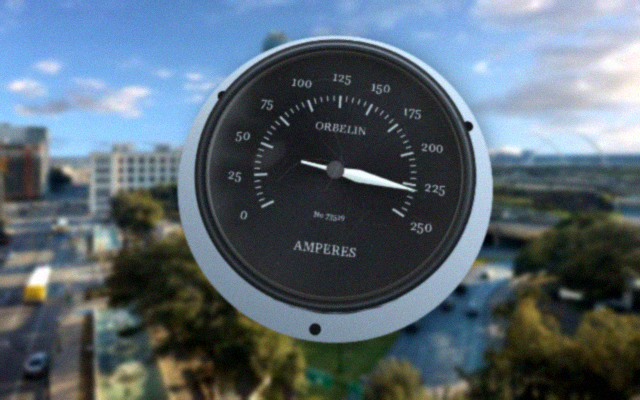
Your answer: 230 A
